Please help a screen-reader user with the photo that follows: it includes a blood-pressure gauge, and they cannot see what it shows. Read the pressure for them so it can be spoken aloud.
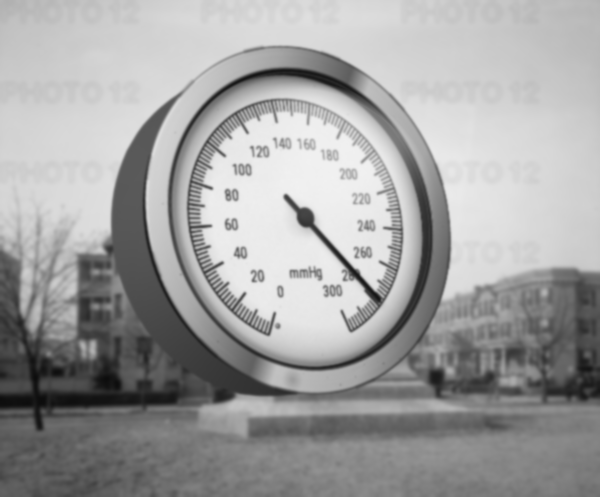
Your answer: 280 mmHg
